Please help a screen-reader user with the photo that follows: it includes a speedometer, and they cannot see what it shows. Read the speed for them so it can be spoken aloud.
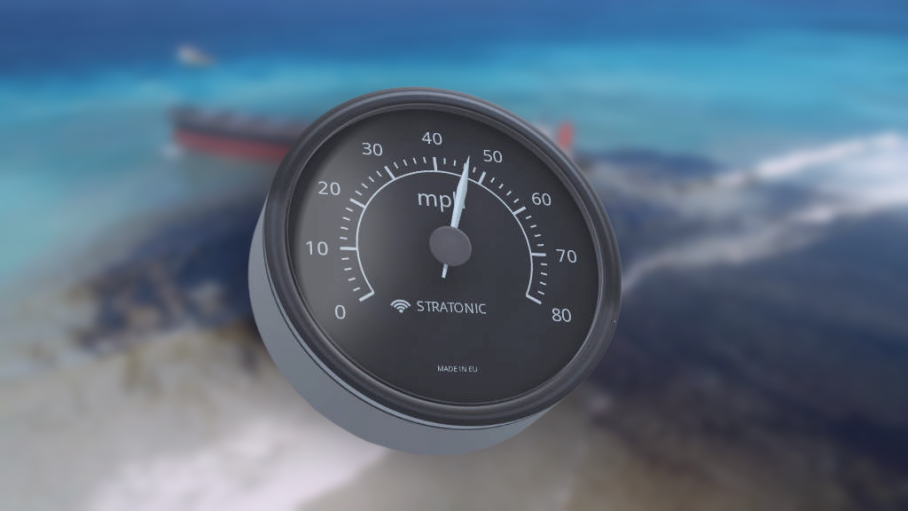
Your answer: 46 mph
